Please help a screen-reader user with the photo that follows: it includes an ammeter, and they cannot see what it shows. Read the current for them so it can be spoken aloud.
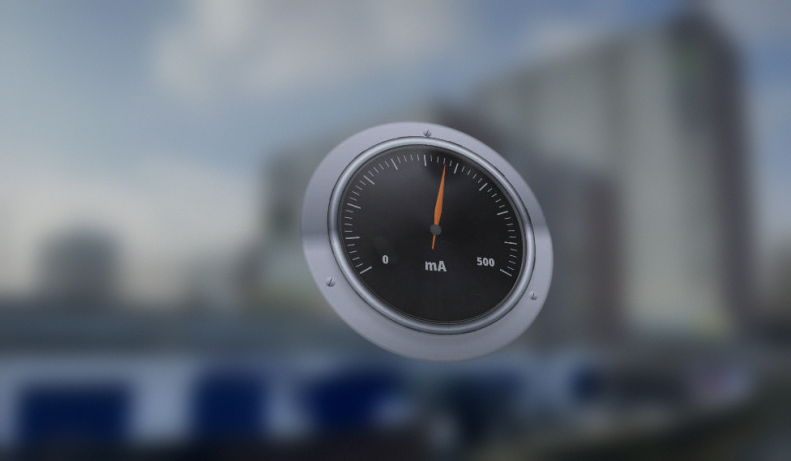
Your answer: 280 mA
